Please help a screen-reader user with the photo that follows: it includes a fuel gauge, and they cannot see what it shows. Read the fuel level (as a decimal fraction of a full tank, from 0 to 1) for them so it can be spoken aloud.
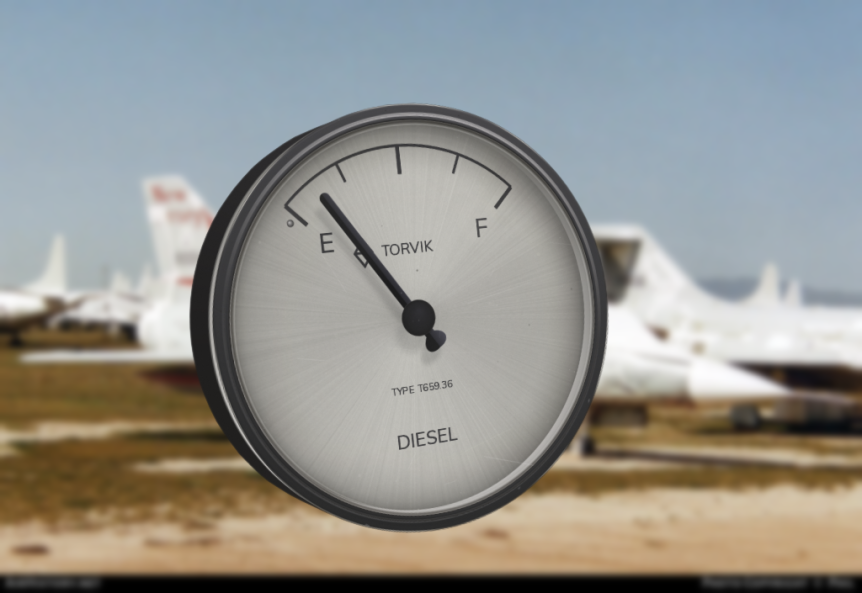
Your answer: 0.125
